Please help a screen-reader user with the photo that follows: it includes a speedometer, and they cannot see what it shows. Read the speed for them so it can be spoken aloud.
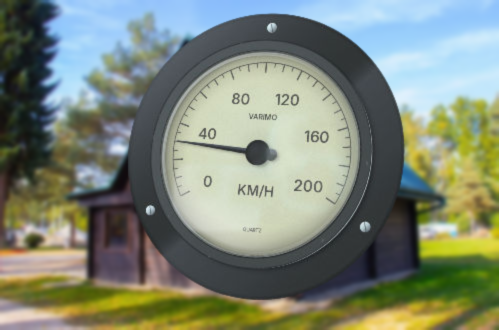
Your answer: 30 km/h
